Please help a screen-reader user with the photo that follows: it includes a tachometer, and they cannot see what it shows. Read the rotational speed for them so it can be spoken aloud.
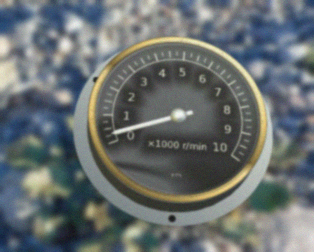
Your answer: 250 rpm
